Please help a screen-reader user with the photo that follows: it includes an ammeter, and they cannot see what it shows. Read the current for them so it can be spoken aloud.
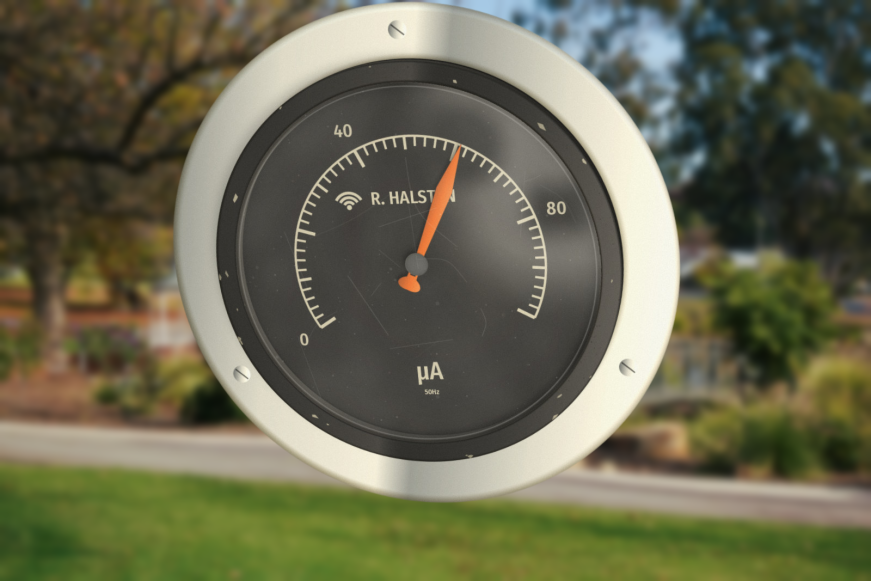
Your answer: 61 µA
